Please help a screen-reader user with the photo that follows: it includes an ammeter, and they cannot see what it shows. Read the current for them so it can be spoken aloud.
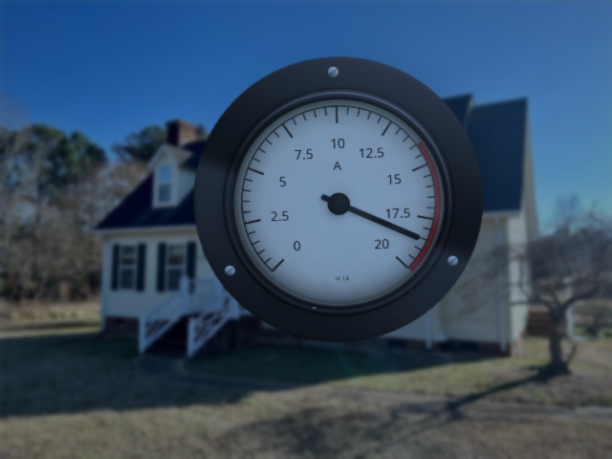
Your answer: 18.5 A
